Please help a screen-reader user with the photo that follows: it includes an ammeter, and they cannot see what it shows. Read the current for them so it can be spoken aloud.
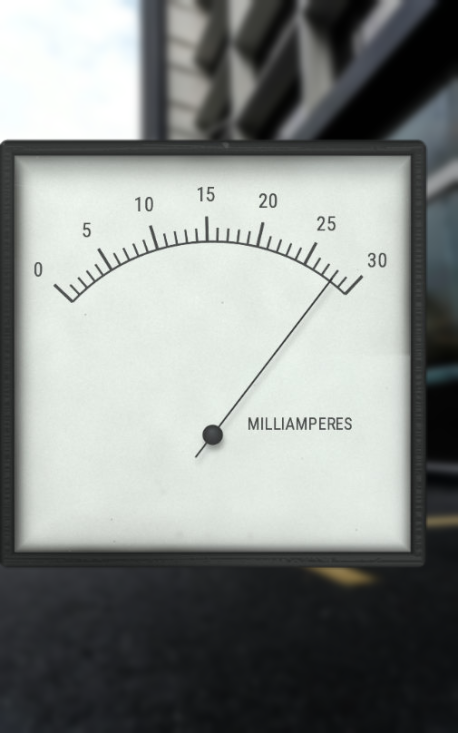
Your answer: 28 mA
